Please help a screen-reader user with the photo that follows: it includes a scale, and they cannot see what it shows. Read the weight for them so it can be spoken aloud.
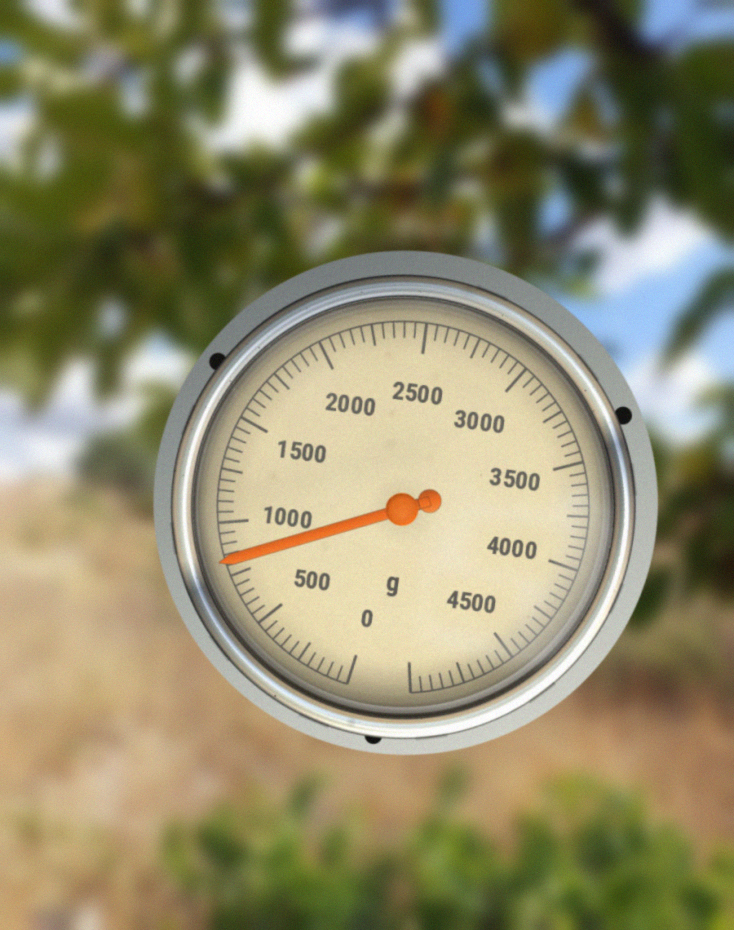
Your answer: 825 g
